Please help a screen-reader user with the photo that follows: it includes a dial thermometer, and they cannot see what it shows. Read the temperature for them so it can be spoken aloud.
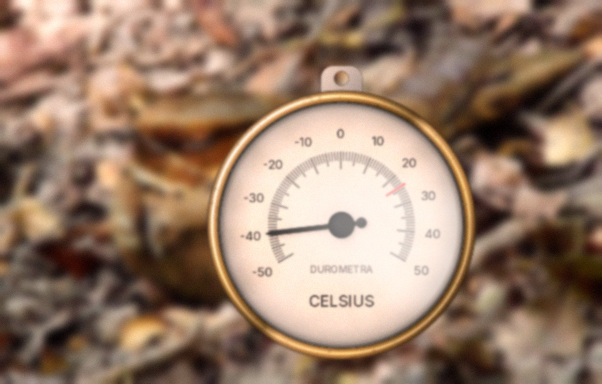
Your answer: -40 °C
